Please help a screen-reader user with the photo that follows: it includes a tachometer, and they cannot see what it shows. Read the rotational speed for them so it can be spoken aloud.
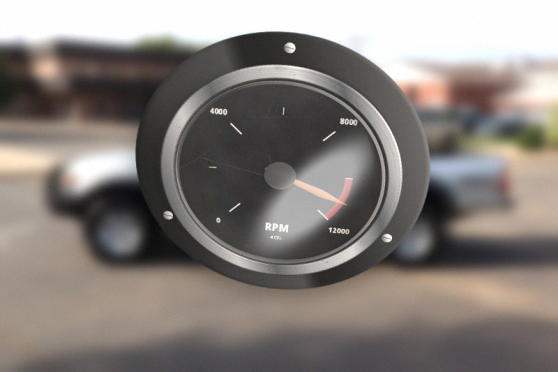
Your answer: 11000 rpm
